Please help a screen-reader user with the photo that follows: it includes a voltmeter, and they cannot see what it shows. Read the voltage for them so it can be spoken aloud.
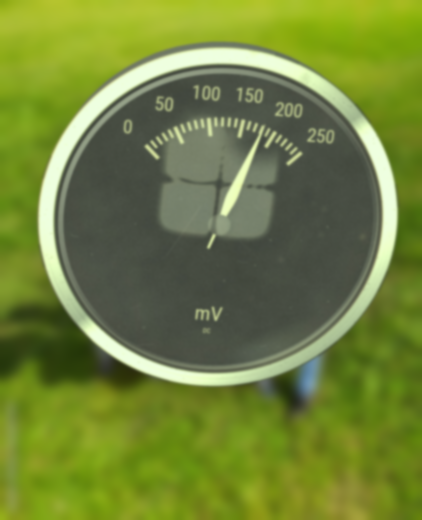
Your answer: 180 mV
